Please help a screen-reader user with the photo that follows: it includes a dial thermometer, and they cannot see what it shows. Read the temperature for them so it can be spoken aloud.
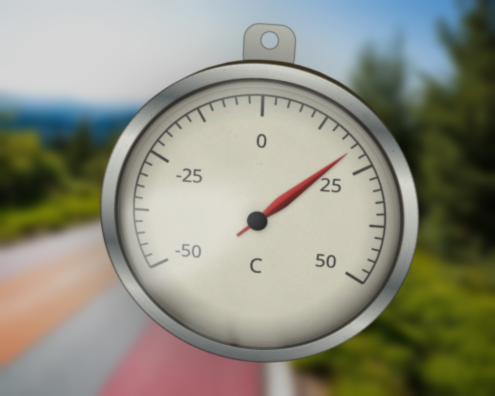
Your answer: 20 °C
